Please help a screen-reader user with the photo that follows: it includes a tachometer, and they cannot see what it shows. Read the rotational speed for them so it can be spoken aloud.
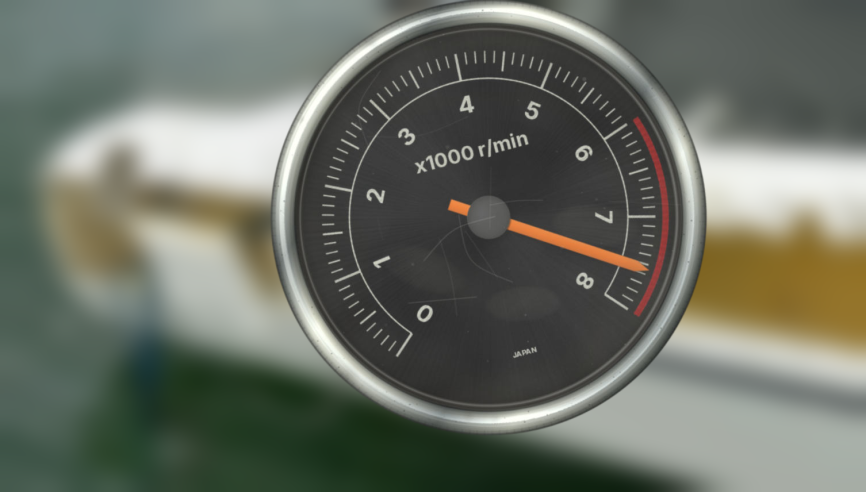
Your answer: 7550 rpm
